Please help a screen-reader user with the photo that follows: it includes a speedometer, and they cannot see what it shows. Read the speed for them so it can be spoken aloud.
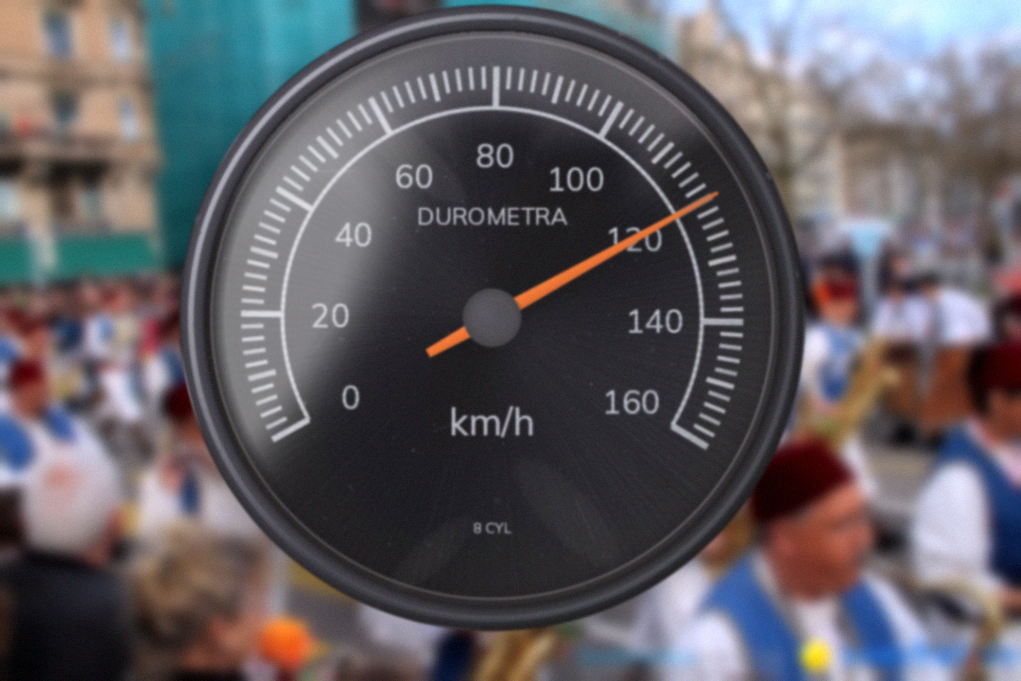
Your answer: 120 km/h
